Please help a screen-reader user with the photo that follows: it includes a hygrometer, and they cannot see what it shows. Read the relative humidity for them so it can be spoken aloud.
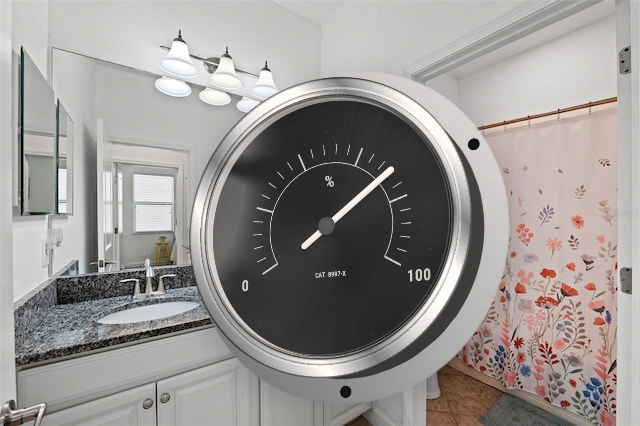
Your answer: 72 %
